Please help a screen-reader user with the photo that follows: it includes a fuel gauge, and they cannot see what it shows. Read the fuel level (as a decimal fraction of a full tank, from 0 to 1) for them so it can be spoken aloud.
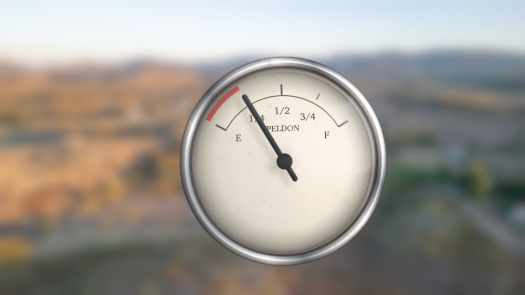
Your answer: 0.25
